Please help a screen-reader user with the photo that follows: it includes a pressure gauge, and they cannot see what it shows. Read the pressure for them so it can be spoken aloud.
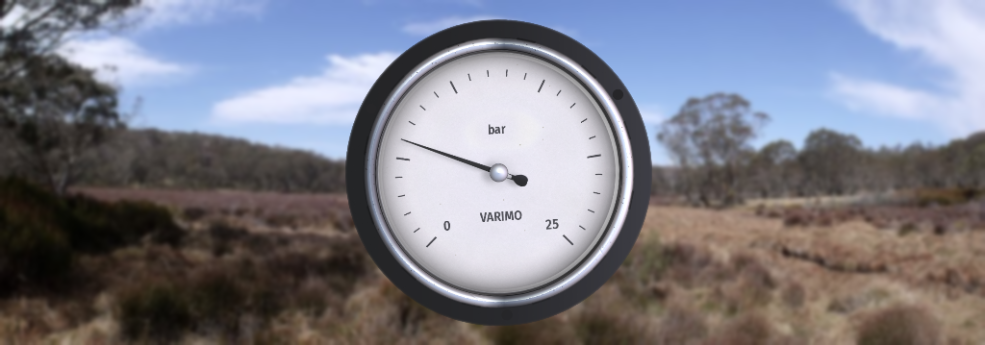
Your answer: 6 bar
